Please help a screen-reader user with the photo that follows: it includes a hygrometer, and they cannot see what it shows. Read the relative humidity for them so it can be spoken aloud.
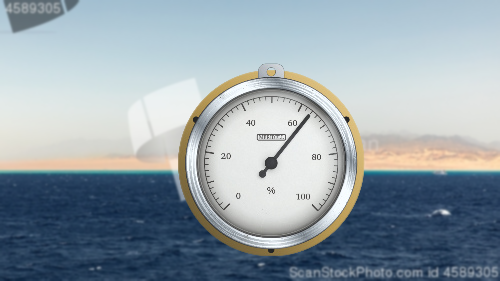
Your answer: 64 %
